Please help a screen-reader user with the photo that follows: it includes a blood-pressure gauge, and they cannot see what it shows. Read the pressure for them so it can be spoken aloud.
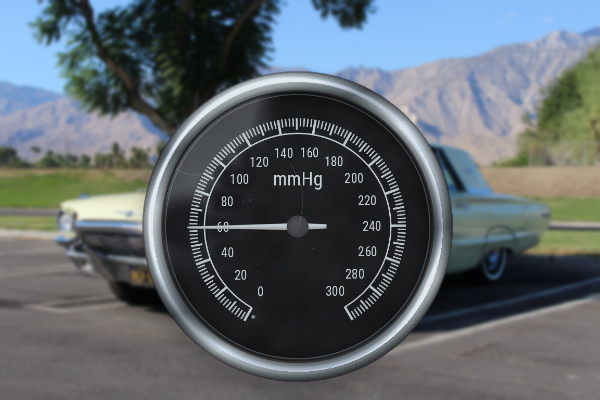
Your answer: 60 mmHg
